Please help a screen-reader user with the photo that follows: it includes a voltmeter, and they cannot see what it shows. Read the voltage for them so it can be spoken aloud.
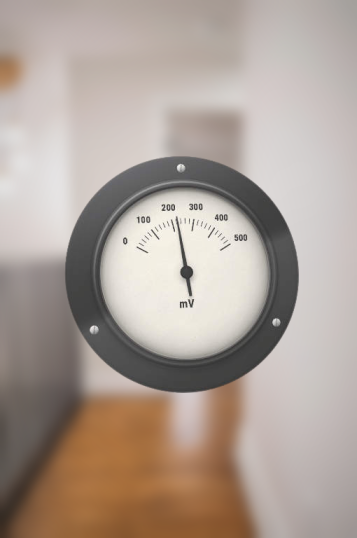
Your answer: 220 mV
